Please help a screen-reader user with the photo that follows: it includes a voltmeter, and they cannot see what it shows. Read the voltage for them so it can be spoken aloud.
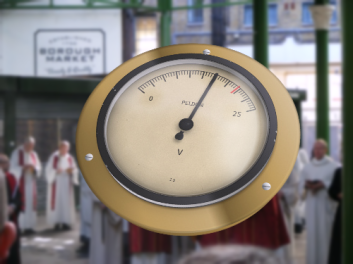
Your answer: 15 V
